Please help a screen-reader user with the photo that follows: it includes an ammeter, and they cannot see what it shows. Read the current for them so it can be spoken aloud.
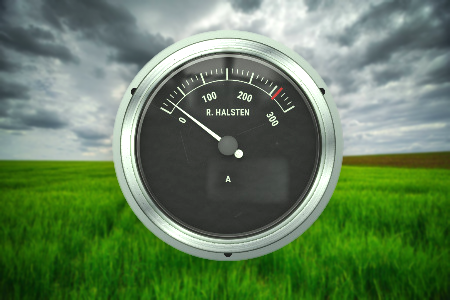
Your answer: 20 A
